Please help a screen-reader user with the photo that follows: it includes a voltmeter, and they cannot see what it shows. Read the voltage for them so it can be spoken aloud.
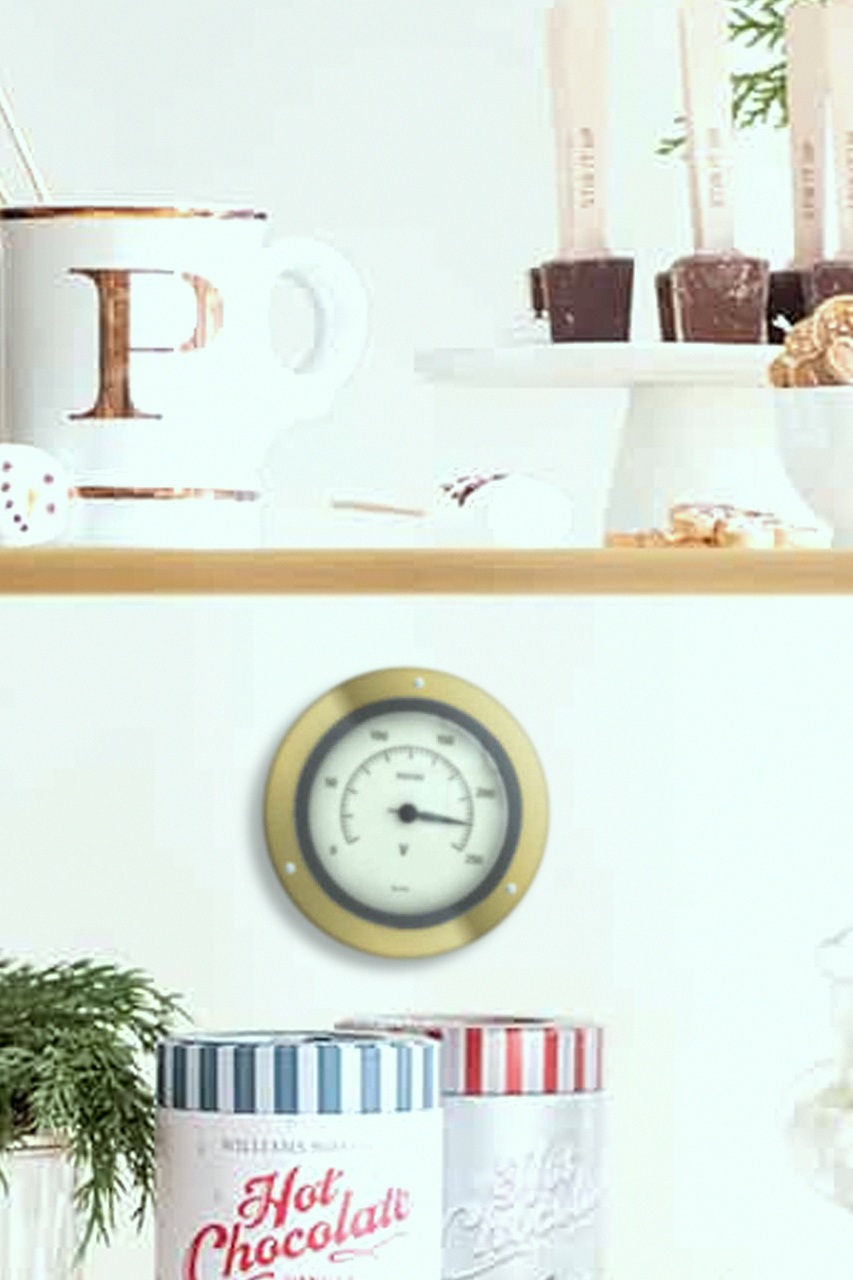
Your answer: 225 V
